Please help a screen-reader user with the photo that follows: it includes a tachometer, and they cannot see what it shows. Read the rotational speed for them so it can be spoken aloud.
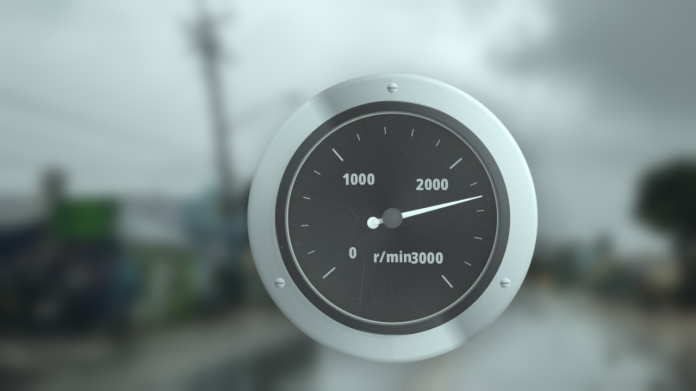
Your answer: 2300 rpm
